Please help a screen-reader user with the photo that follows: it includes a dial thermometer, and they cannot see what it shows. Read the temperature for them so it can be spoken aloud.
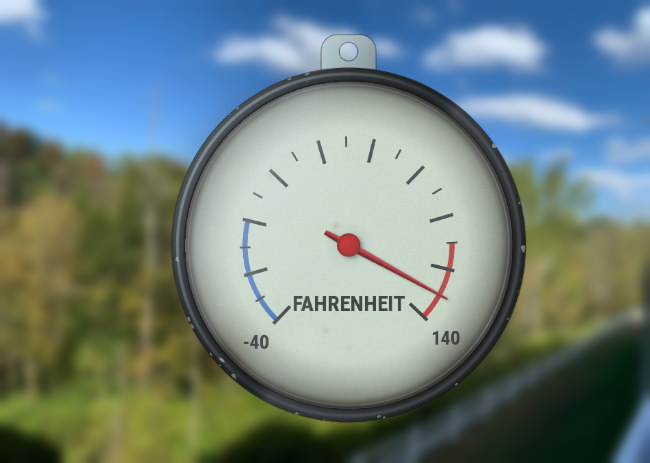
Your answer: 130 °F
